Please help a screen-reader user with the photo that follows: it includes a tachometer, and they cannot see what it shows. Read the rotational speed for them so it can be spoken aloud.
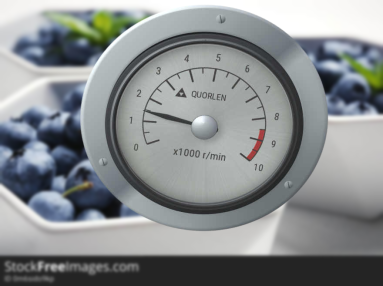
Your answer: 1500 rpm
